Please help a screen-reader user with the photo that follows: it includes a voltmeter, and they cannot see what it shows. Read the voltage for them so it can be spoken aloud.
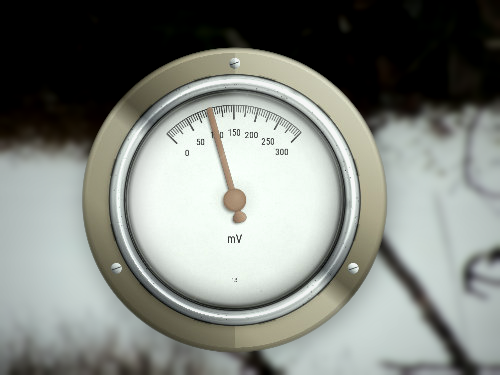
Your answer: 100 mV
